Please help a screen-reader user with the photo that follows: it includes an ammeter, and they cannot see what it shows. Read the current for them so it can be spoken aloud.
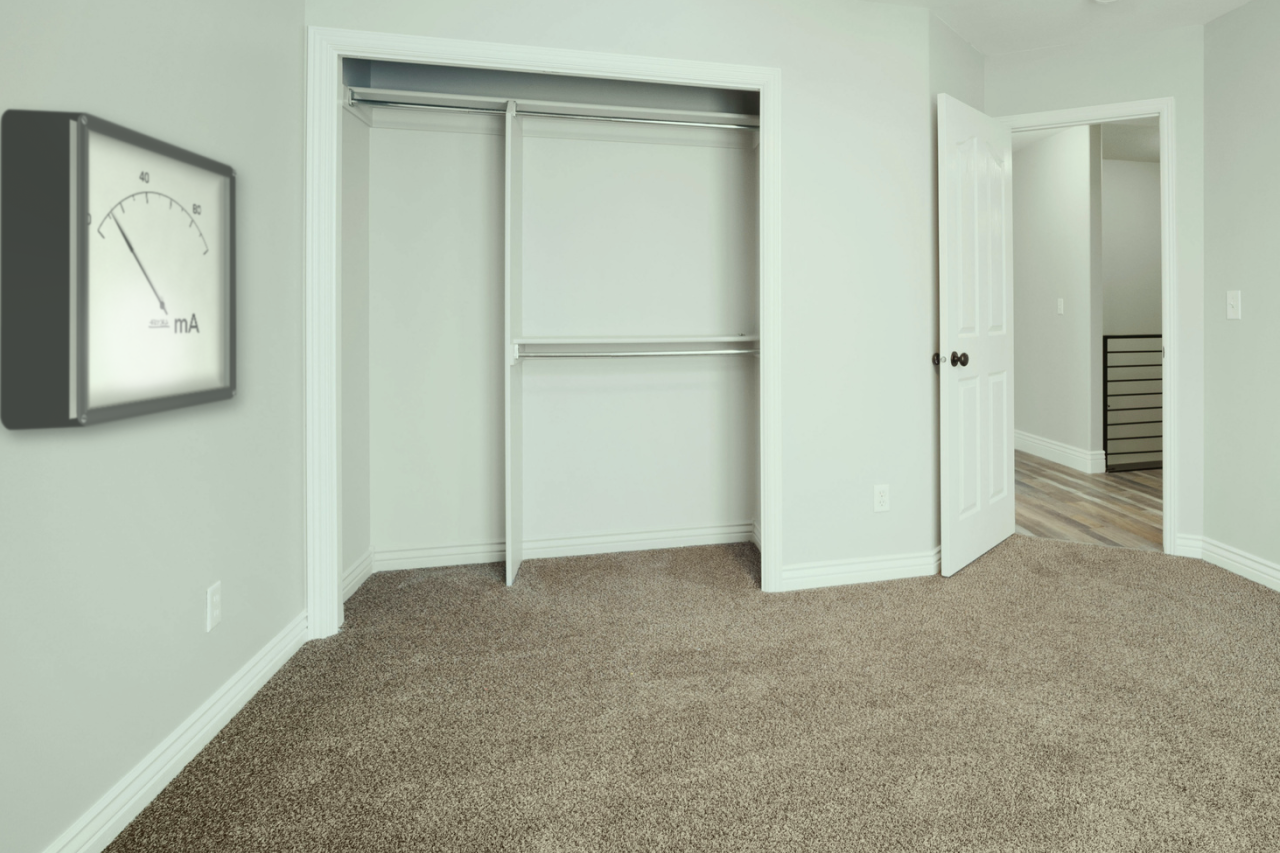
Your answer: 10 mA
